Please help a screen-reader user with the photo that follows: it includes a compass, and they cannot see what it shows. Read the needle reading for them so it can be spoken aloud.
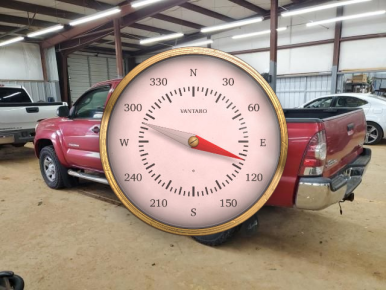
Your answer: 110 °
